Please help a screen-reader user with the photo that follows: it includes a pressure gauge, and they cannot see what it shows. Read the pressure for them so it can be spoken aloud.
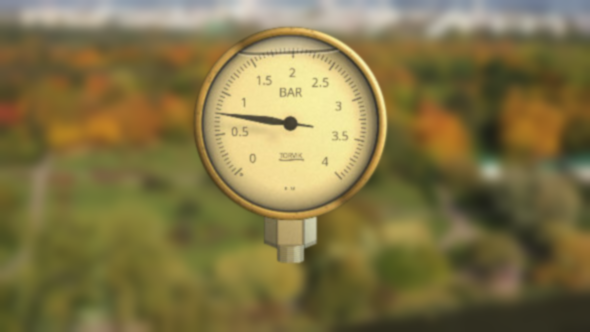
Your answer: 0.75 bar
